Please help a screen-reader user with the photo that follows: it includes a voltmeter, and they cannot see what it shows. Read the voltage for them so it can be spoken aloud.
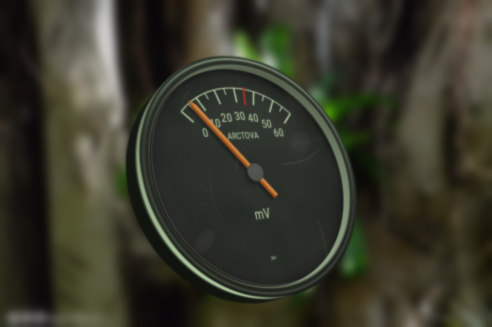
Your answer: 5 mV
